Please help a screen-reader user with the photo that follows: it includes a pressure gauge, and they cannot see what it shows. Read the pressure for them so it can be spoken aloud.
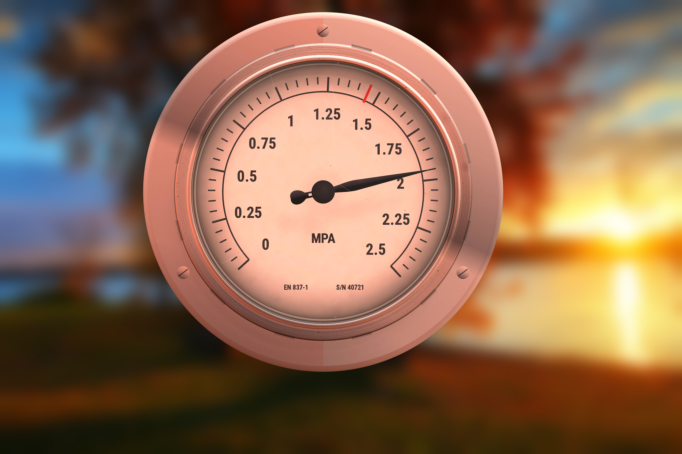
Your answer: 1.95 MPa
